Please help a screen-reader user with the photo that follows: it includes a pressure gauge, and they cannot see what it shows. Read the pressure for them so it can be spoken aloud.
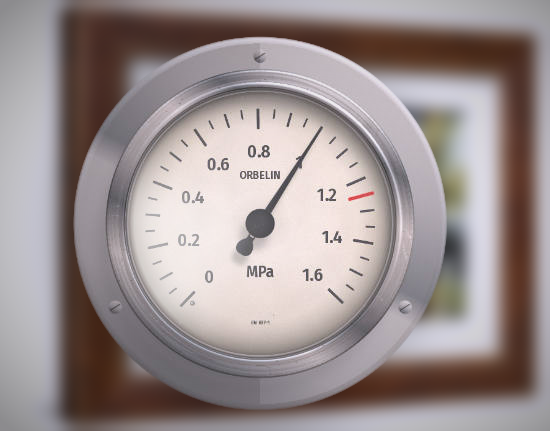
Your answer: 1 MPa
